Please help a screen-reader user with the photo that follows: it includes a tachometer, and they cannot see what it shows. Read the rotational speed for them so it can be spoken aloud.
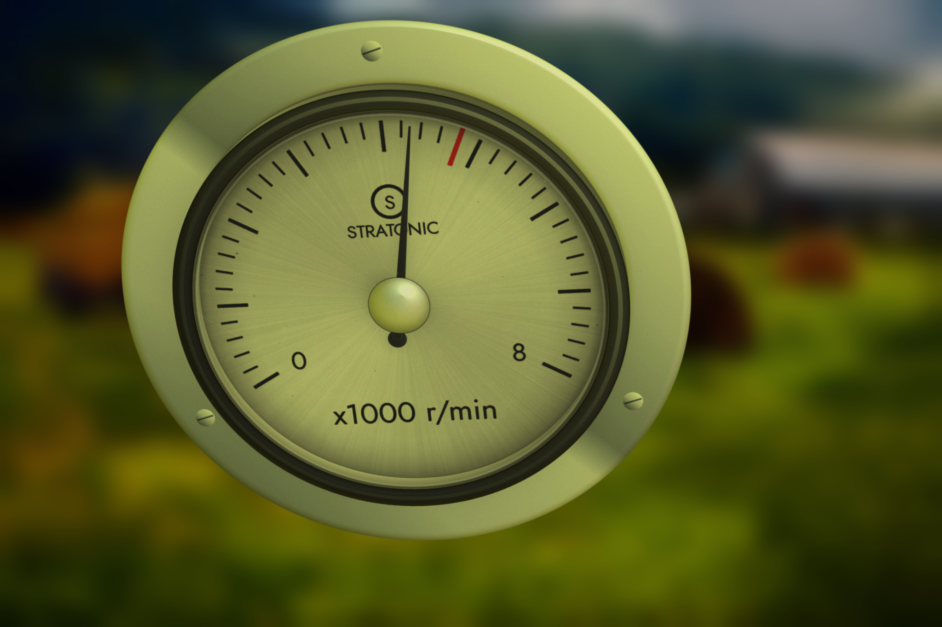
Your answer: 4300 rpm
